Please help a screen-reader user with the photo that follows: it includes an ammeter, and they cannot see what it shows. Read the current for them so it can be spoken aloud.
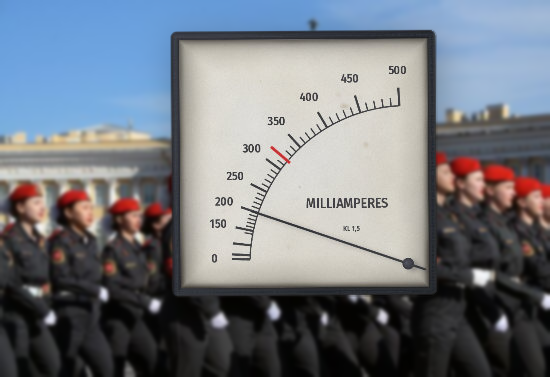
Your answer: 200 mA
